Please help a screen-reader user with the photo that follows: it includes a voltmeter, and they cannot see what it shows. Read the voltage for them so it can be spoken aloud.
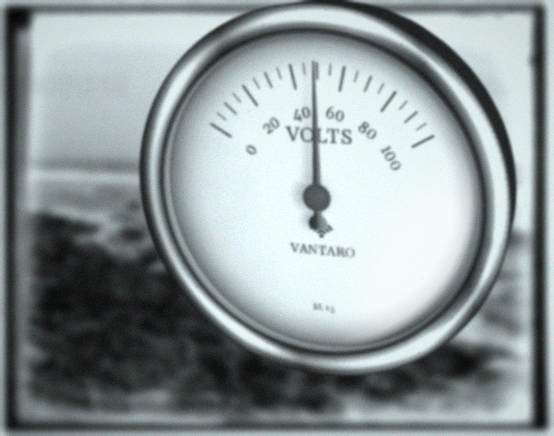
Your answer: 50 V
